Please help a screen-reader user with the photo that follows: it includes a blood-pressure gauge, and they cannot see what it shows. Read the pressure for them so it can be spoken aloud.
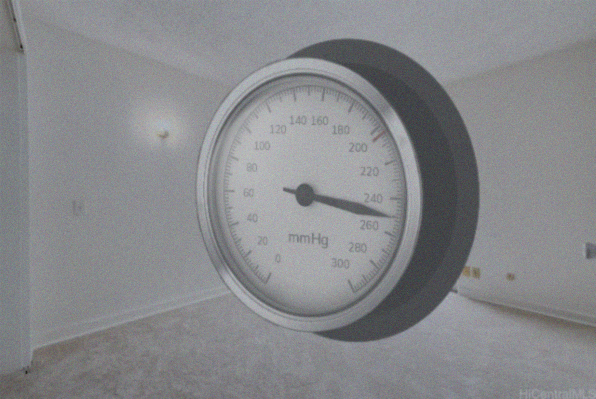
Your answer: 250 mmHg
